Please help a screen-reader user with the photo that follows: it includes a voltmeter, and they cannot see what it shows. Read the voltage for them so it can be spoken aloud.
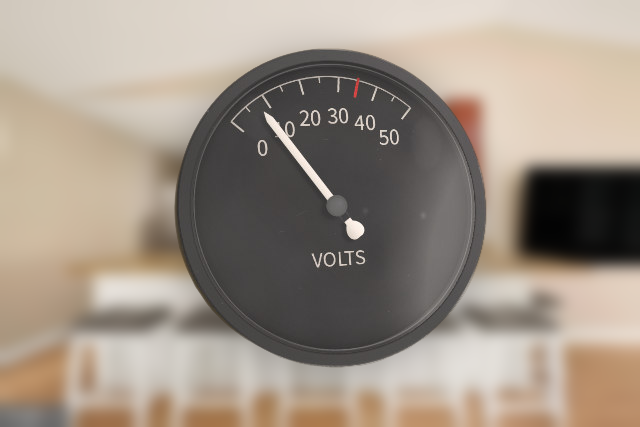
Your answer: 7.5 V
